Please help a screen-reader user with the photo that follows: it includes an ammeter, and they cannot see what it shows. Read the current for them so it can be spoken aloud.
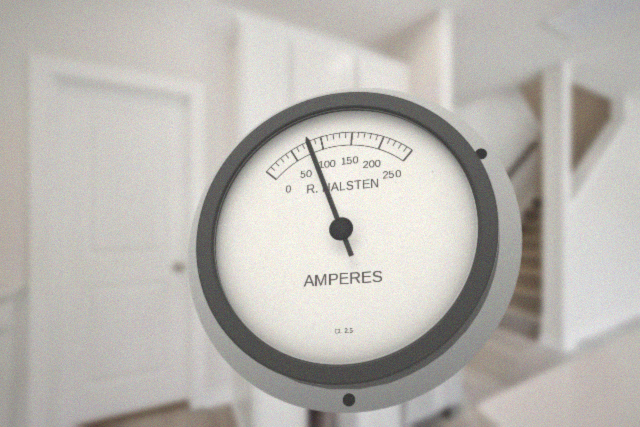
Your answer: 80 A
